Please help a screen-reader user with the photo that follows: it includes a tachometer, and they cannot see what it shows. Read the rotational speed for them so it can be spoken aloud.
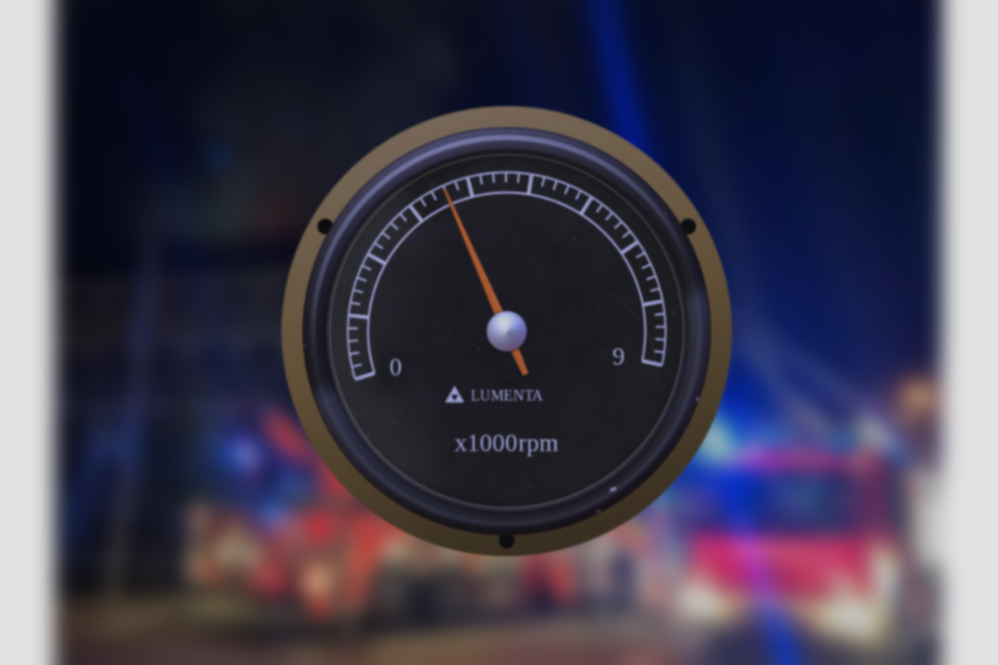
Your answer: 3600 rpm
